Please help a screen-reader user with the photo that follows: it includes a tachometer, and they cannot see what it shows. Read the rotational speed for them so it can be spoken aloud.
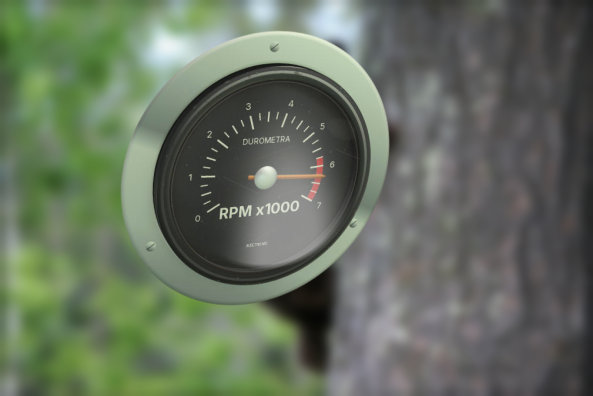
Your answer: 6250 rpm
